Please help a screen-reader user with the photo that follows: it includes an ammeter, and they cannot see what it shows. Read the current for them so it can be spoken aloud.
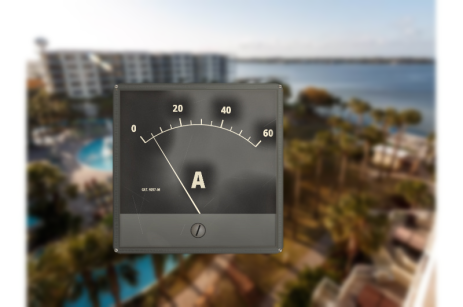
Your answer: 5 A
